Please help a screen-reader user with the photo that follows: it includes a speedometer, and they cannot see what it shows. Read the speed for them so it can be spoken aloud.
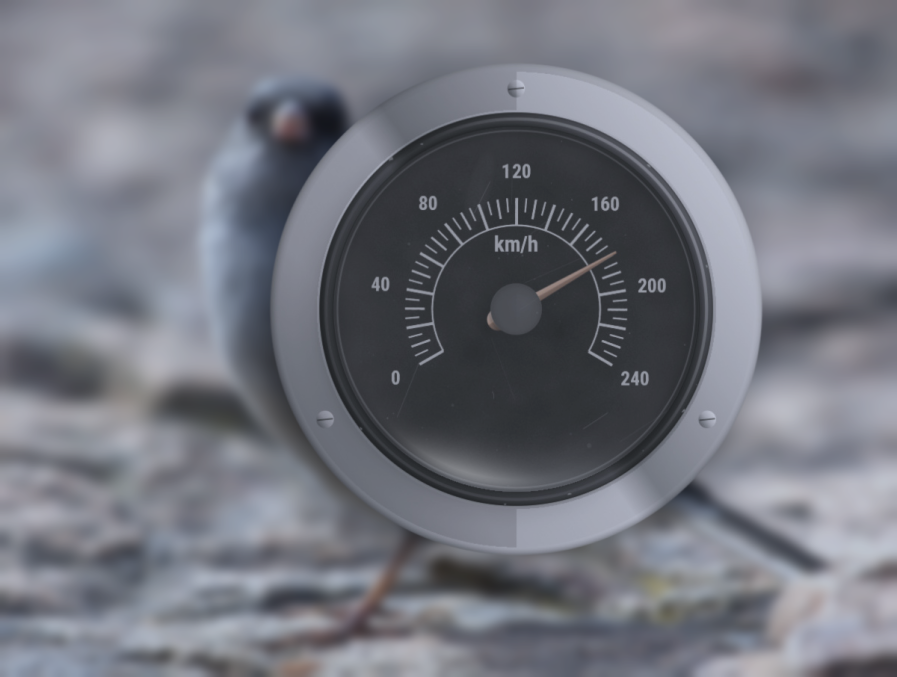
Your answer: 180 km/h
